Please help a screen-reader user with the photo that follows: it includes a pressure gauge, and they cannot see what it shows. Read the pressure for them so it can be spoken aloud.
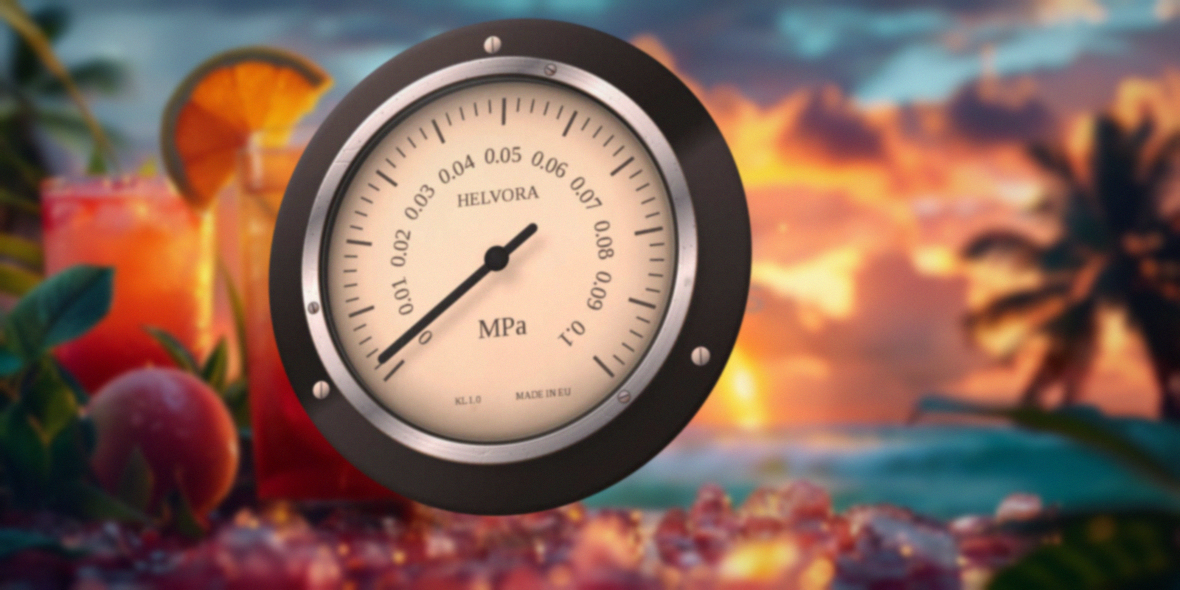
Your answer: 0.002 MPa
